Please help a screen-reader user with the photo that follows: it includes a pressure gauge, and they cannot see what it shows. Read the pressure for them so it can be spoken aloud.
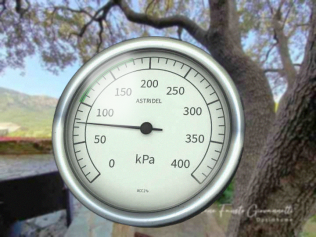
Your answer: 75 kPa
